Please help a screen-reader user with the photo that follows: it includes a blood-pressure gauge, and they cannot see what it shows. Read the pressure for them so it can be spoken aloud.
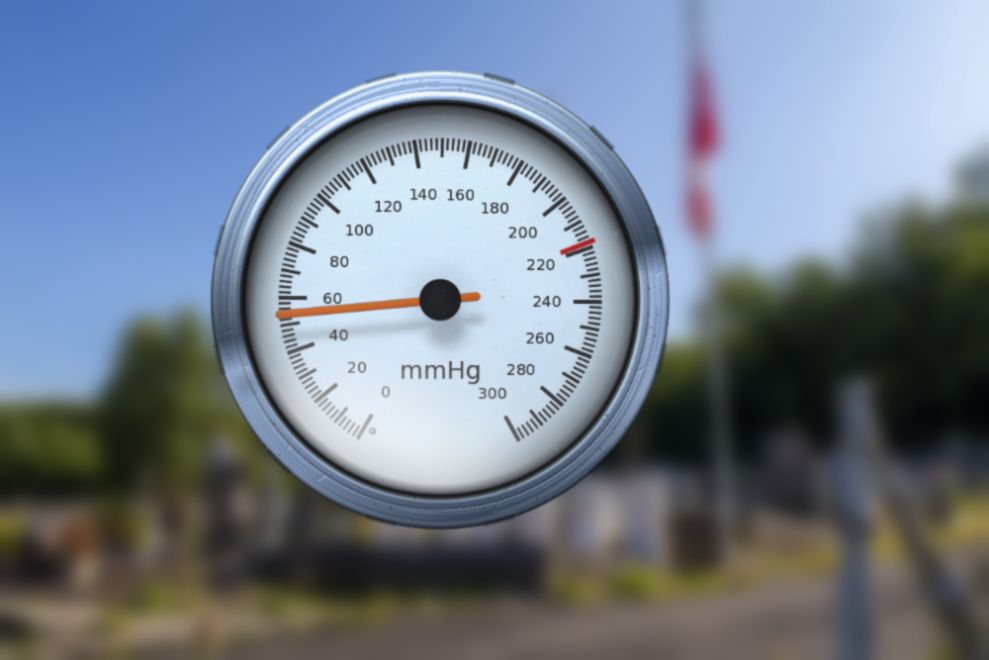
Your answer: 54 mmHg
